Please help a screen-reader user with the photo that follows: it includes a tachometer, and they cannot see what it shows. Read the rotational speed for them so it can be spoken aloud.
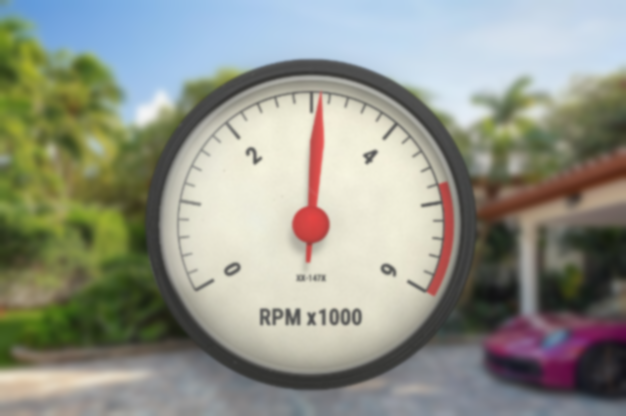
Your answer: 3100 rpm
